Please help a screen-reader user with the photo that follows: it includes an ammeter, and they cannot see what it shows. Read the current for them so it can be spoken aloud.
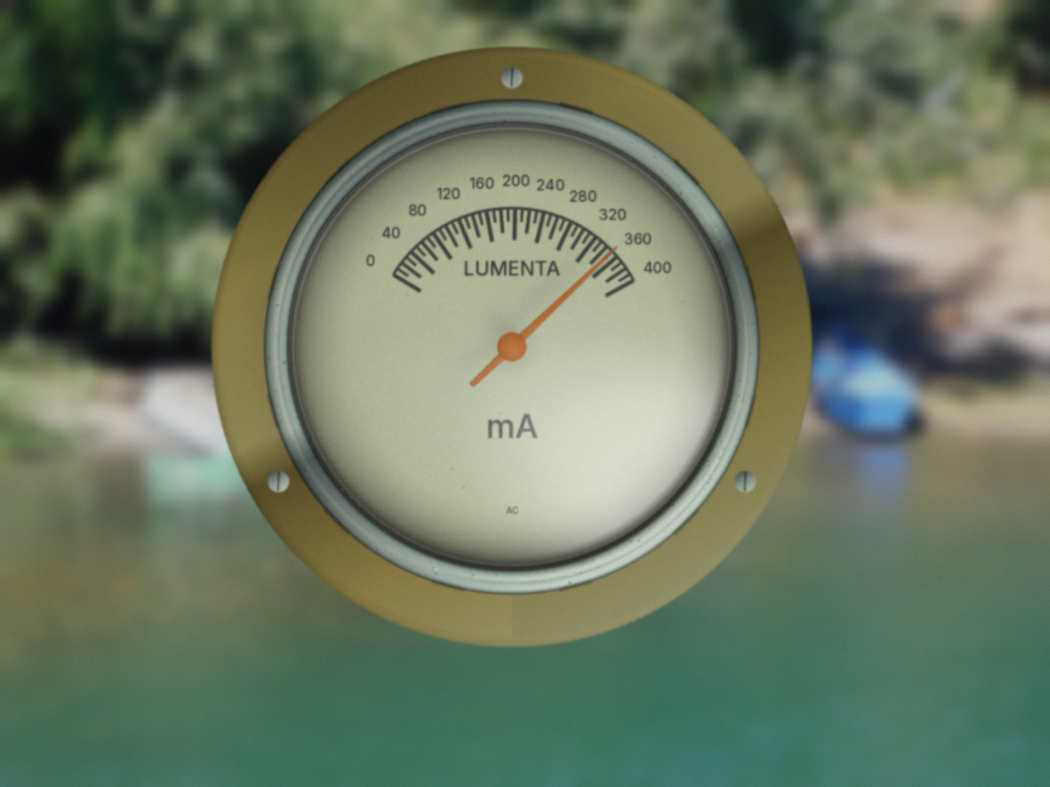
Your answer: 350 mA
